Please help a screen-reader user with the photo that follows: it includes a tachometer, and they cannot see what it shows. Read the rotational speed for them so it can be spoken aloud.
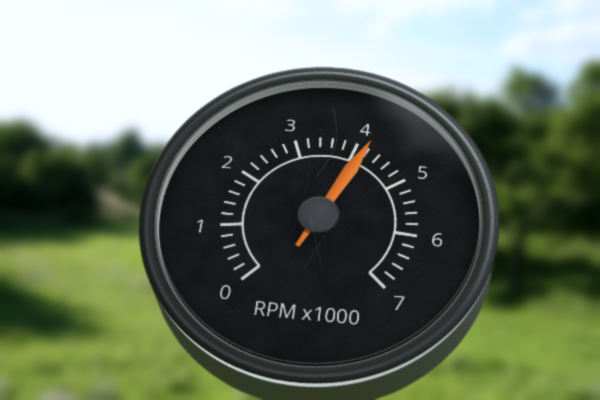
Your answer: 4200 rpm
